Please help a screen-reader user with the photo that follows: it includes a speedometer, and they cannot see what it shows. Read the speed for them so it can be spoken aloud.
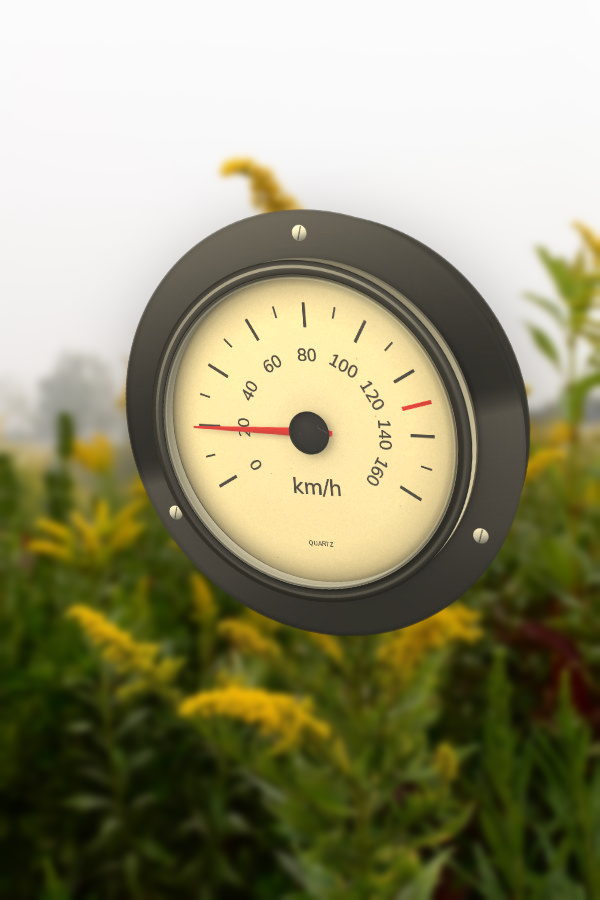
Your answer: 20 km/h
